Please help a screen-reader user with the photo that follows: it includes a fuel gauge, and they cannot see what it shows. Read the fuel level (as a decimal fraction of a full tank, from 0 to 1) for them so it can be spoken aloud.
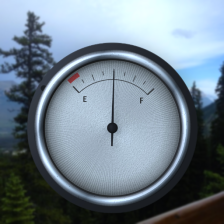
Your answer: 0.5
